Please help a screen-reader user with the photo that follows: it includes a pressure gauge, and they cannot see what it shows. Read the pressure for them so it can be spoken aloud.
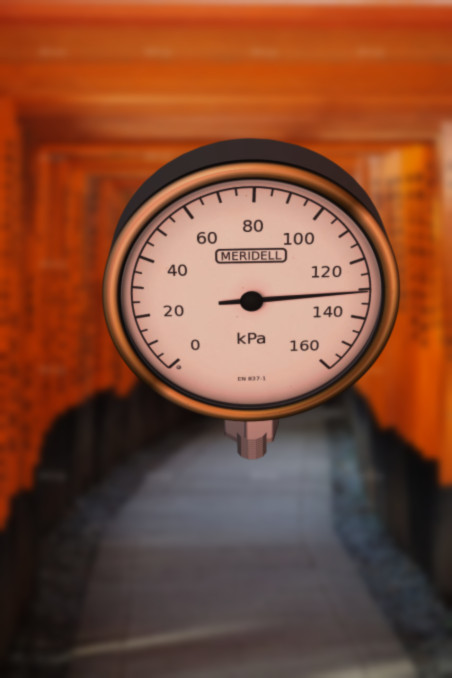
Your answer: 130 kPa
